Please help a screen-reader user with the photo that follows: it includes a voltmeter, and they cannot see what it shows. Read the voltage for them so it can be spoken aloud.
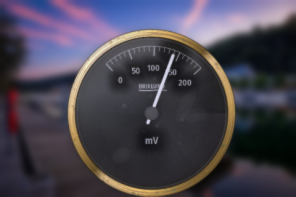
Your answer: 140 mV
